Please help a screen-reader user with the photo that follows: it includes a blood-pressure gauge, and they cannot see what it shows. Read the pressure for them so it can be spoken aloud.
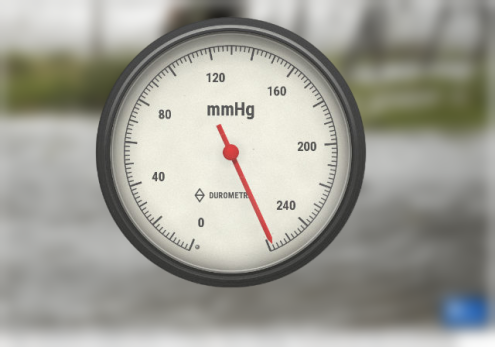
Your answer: 258 mmHg
